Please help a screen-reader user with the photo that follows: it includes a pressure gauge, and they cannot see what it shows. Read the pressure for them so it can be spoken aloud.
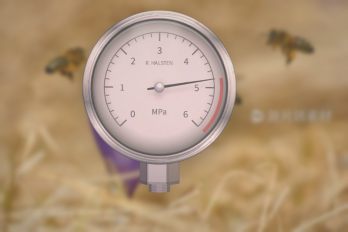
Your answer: 4.8 MPa
